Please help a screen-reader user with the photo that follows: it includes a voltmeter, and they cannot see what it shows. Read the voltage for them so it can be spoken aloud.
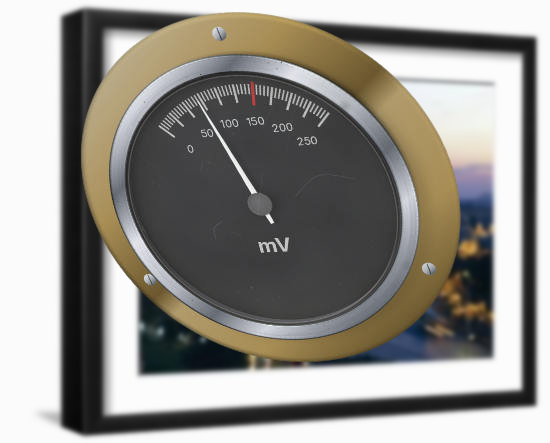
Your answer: 75 mV
